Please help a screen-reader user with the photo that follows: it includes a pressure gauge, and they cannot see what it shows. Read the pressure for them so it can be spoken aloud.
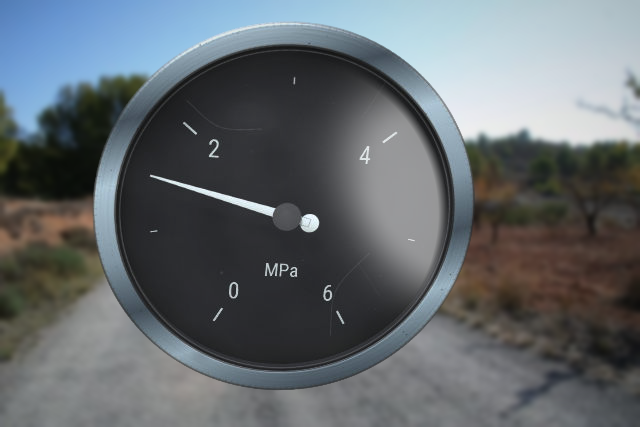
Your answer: 1.5 MPa
